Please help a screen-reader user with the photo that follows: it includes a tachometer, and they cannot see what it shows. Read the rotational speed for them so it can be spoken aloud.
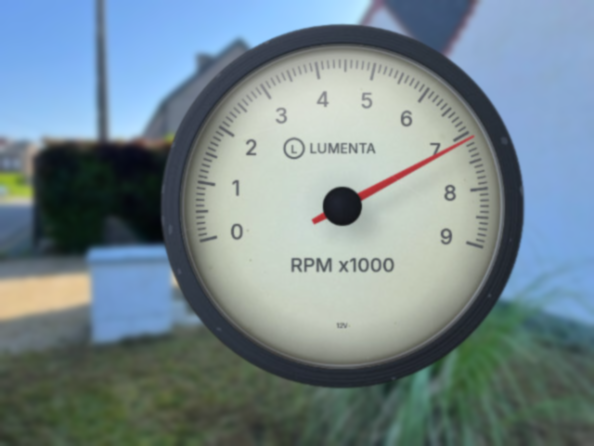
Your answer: 7100 rpm
